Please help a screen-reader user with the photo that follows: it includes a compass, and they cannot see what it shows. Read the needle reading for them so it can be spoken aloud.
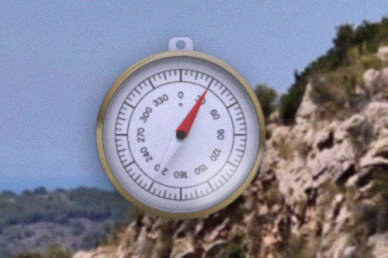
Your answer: 30 °
